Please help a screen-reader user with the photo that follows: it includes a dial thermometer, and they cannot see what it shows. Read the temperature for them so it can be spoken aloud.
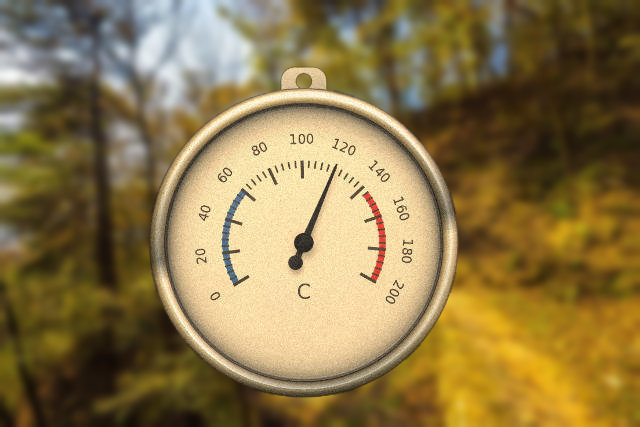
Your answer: 120 °C
